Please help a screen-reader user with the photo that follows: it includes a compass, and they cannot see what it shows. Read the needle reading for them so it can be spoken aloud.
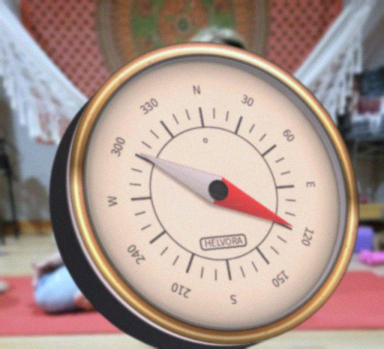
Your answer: 120 °
